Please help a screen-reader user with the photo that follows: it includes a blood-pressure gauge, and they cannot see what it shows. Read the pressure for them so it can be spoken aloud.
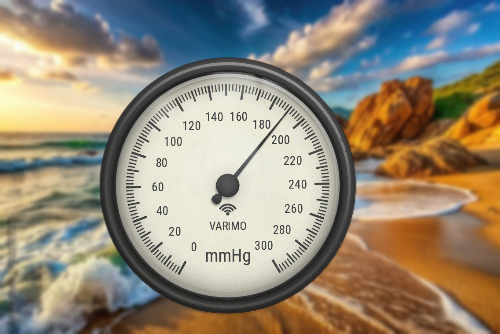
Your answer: 190 mmHg
